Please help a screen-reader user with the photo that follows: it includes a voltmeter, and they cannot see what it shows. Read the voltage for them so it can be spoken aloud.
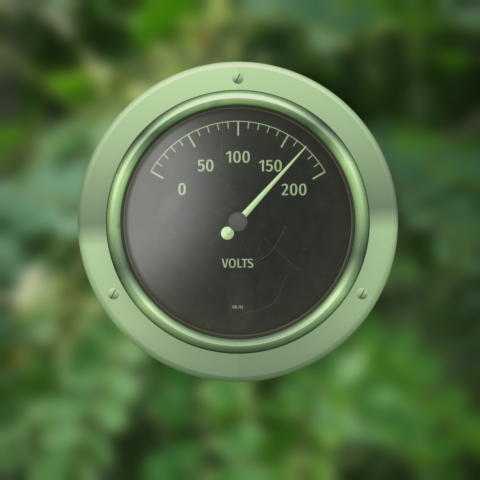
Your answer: 170 V
